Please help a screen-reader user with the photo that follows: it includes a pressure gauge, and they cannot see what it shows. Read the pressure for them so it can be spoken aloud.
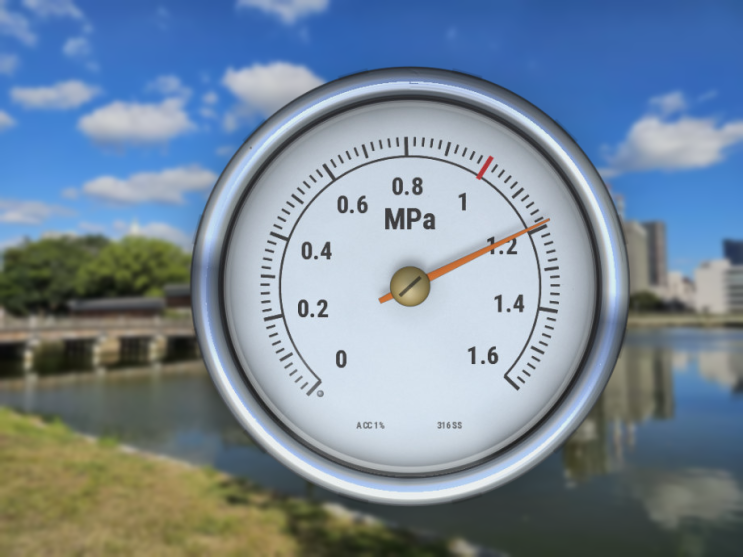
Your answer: 1.19 MPa
